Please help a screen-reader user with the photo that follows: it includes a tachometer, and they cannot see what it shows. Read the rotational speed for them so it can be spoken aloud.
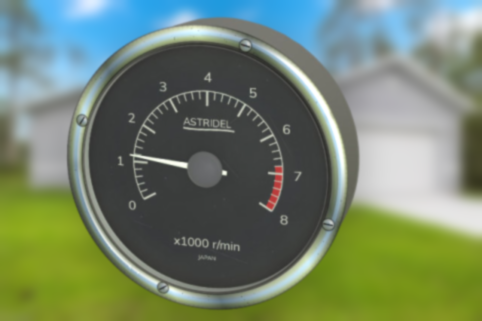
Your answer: 1200 rpm
